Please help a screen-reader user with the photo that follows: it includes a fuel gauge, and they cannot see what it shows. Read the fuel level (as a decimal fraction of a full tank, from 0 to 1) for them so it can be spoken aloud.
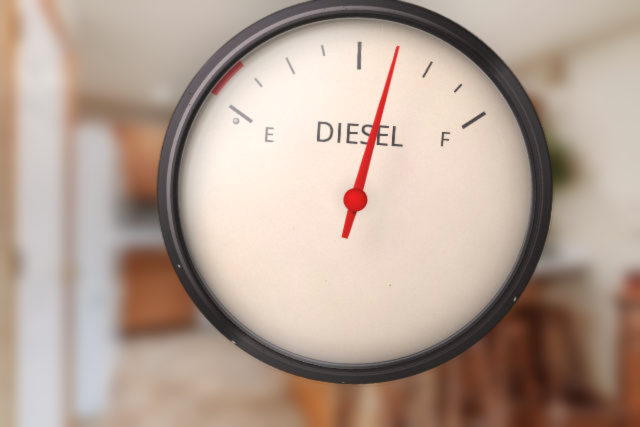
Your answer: 0.625
